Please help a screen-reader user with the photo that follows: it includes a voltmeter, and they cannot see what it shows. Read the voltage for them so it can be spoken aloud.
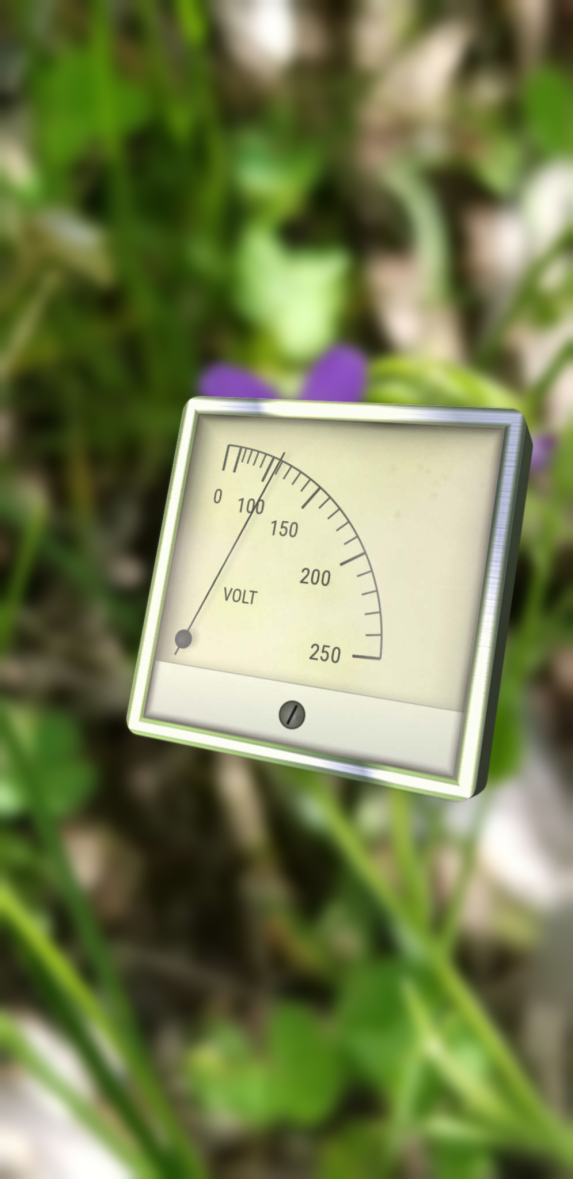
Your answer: 110 V
